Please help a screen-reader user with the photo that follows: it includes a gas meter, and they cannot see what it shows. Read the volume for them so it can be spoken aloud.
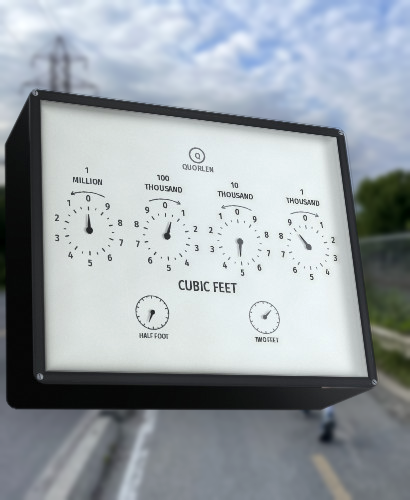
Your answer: 4900 ft³
